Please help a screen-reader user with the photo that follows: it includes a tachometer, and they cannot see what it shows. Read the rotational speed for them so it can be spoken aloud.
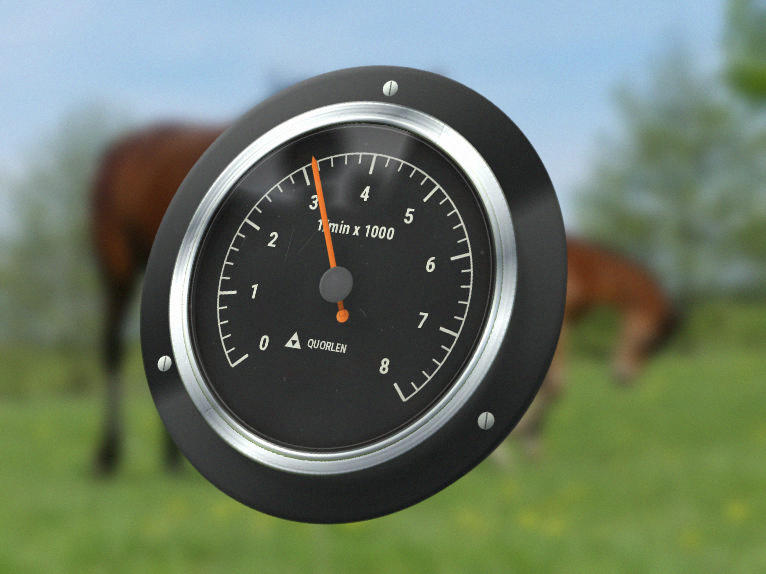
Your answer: 3200 rpm
